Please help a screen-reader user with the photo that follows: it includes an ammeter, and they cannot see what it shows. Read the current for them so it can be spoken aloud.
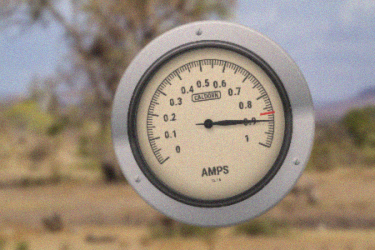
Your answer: 0.9 A
